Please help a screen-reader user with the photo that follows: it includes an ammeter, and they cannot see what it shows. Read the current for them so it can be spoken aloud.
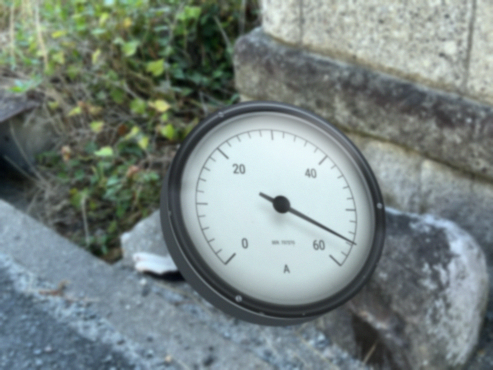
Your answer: 56 A
